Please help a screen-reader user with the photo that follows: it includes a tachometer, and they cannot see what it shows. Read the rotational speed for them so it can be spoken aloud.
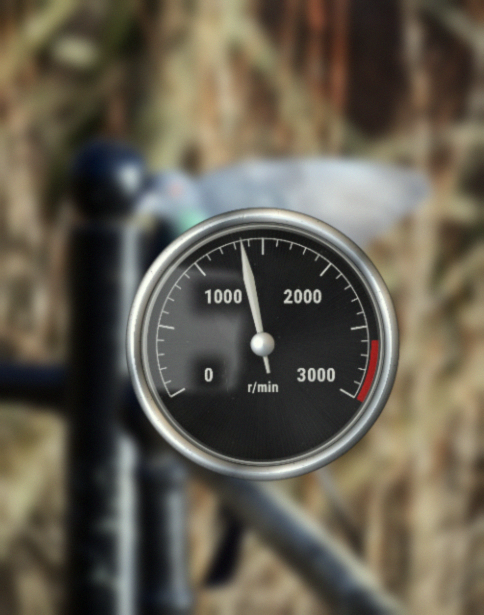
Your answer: 1350 rpm
